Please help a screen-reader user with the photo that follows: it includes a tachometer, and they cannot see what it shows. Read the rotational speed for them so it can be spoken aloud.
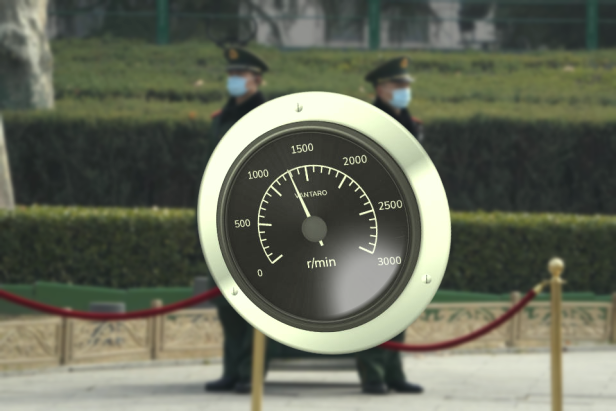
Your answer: 1300 rpm
